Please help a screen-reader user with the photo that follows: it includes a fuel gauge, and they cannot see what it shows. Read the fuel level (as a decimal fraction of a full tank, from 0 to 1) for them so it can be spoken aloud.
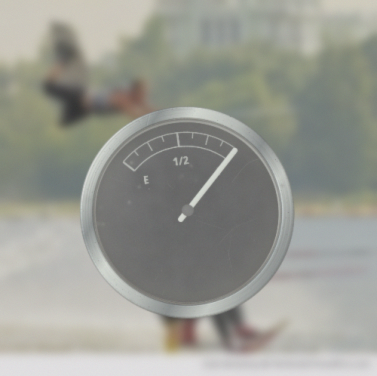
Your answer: 1
